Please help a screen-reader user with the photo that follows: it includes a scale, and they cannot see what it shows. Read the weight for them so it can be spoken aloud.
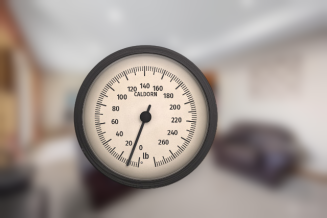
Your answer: 10 lb
